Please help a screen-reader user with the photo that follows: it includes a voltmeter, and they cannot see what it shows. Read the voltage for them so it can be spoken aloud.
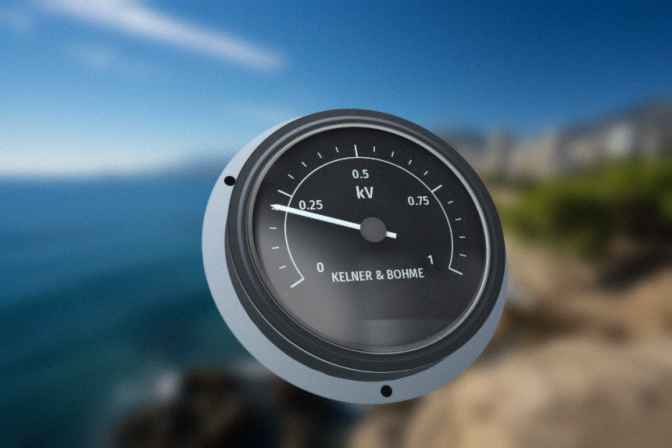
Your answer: 0.2 kV
